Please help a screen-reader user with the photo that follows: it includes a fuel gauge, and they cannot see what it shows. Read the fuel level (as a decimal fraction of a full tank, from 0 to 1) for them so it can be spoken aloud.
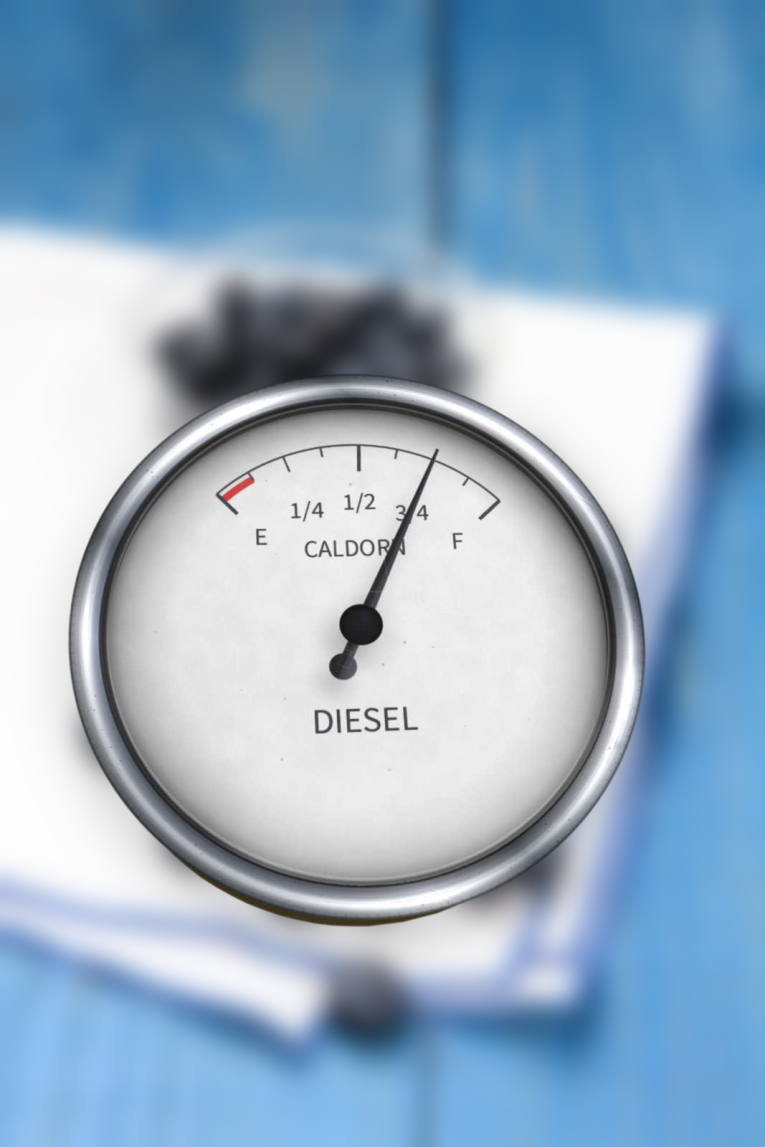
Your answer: 0.75
